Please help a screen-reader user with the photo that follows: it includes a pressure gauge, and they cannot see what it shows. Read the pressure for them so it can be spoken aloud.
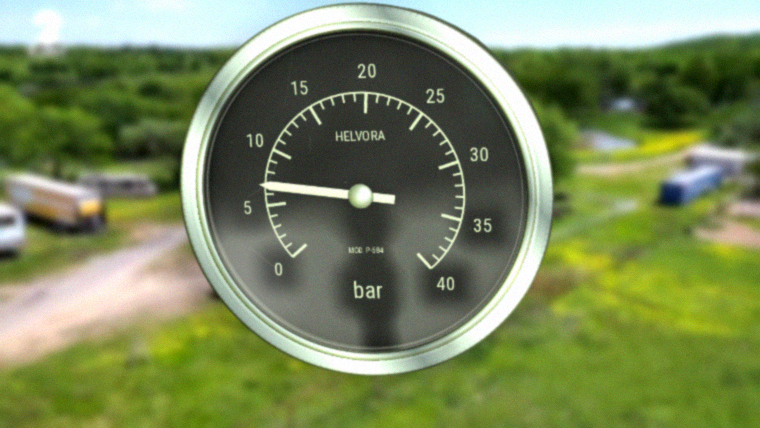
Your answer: 7 bar
